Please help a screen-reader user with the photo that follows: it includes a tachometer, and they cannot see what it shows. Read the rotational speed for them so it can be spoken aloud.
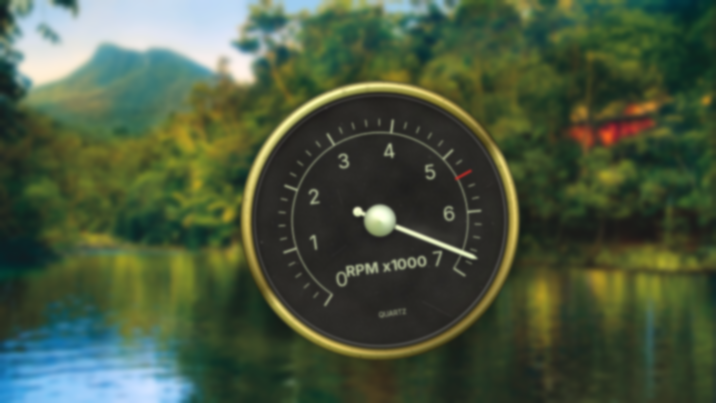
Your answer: 6700 rpm
